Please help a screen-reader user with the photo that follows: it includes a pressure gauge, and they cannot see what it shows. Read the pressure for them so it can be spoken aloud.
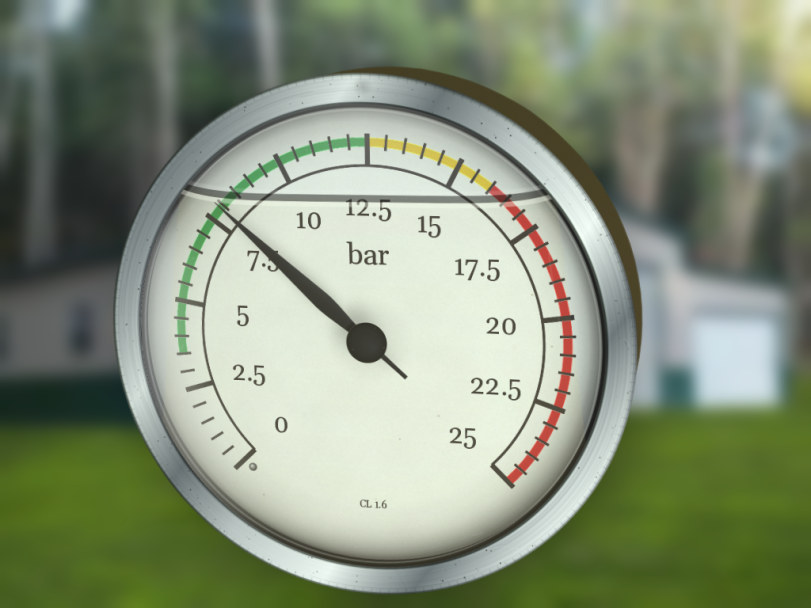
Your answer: 8 bar
